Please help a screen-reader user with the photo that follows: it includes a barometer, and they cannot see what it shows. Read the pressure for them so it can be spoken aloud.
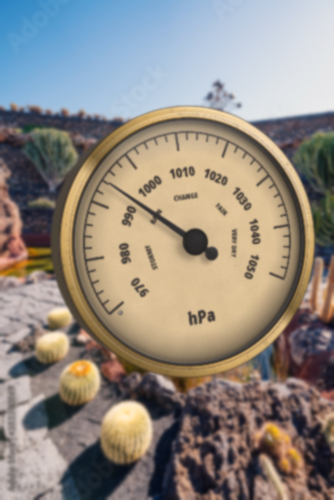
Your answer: 994 hPa
